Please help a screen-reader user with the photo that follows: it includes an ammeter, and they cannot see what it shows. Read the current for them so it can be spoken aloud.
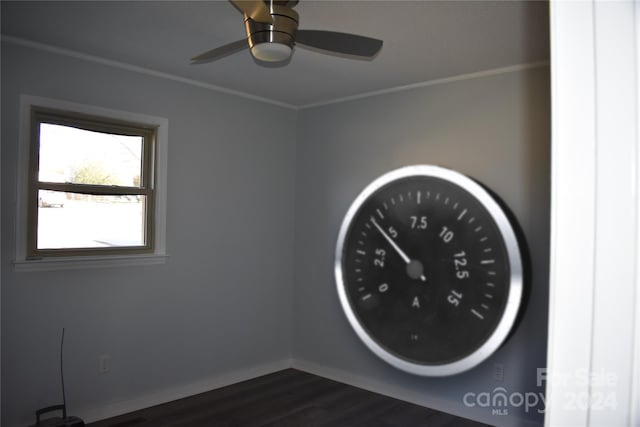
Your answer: 4.5 A
